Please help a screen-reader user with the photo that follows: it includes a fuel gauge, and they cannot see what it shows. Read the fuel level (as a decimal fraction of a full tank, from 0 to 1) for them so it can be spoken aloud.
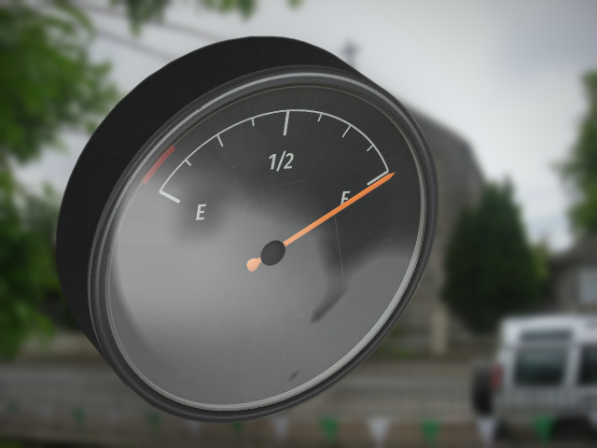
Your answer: 1
